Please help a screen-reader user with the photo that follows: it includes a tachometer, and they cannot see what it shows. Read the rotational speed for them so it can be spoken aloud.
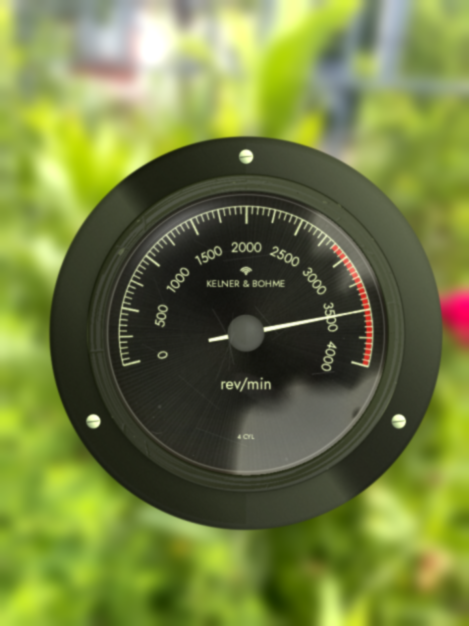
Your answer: 3500 rpm
